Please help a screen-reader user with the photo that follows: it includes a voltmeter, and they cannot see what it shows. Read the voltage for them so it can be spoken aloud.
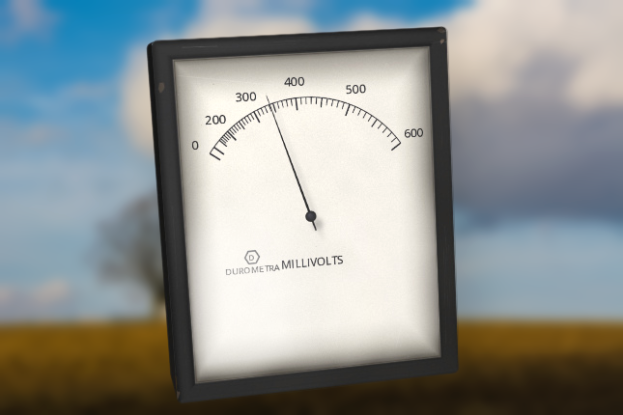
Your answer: 340 mV
